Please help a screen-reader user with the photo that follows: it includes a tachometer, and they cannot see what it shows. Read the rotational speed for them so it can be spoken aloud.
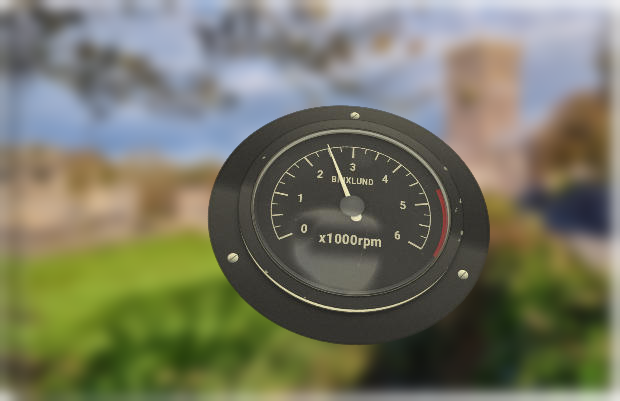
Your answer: 2500 rpm
